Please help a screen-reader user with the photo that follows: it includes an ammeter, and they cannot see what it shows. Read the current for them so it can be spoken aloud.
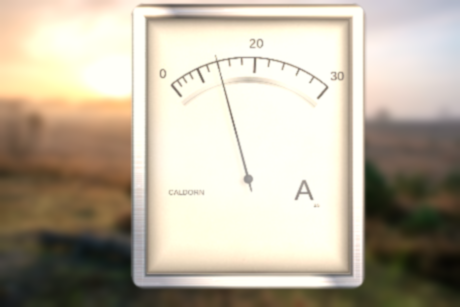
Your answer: 14 A
